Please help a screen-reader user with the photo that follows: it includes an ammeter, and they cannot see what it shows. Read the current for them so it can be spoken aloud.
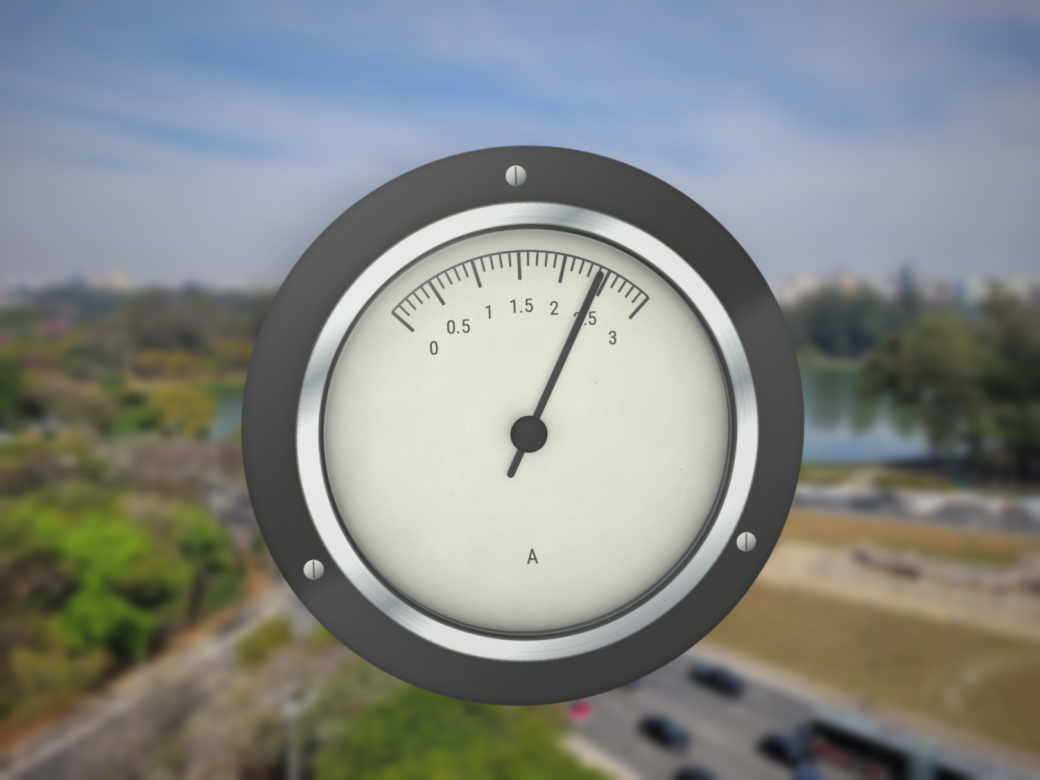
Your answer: 2.4 A
